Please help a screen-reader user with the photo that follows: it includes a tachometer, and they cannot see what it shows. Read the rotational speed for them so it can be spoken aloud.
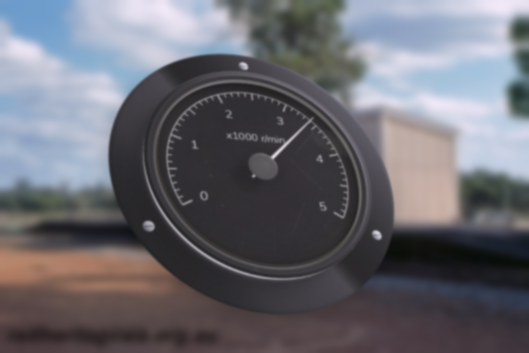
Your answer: 3400 rpm
